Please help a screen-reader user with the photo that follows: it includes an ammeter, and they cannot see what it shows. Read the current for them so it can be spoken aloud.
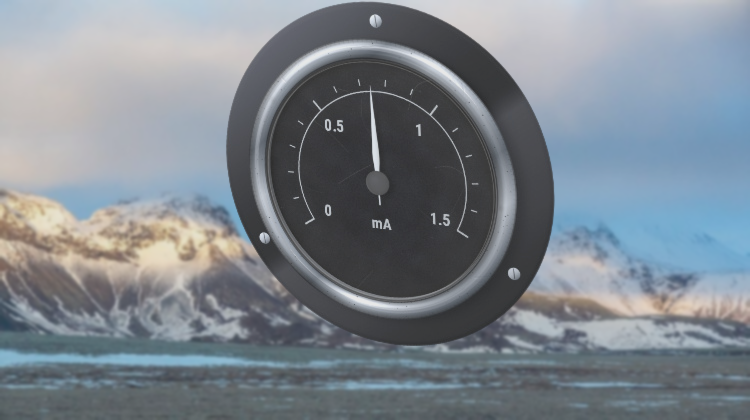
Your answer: 0.75 mA
